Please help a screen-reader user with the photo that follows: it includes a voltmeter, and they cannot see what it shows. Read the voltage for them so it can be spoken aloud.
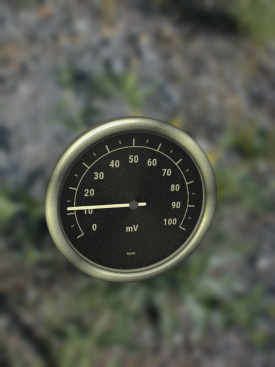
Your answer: 12.5 mV
